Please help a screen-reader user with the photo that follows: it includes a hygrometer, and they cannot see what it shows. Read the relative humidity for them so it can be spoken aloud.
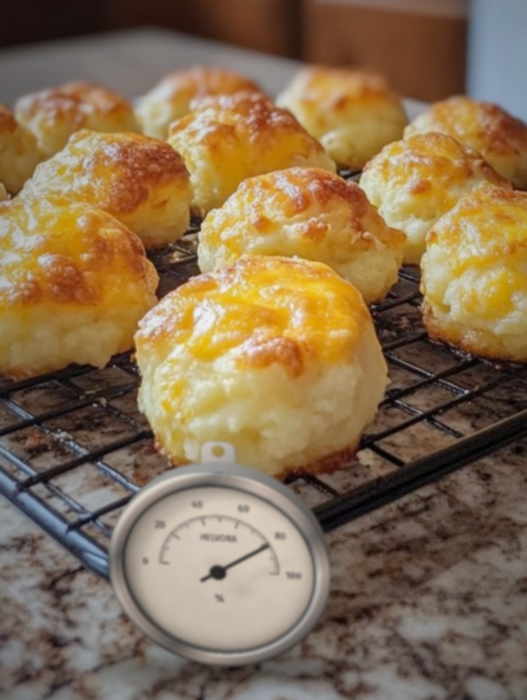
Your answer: 80 %
